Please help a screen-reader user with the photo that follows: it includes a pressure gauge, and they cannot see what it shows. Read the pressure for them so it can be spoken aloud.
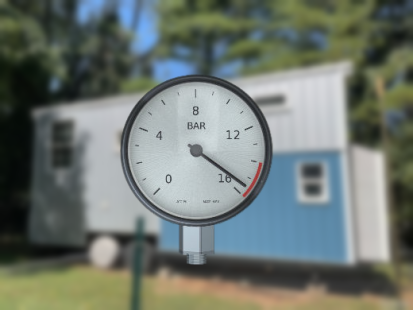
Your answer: 15.5 bar
